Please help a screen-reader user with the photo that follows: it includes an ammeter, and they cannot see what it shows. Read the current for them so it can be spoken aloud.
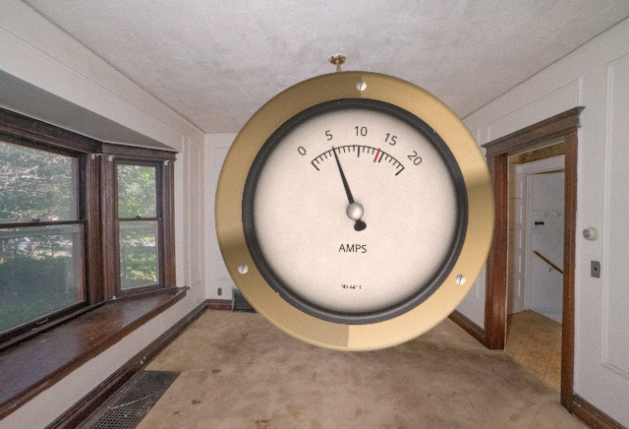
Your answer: 5 A
